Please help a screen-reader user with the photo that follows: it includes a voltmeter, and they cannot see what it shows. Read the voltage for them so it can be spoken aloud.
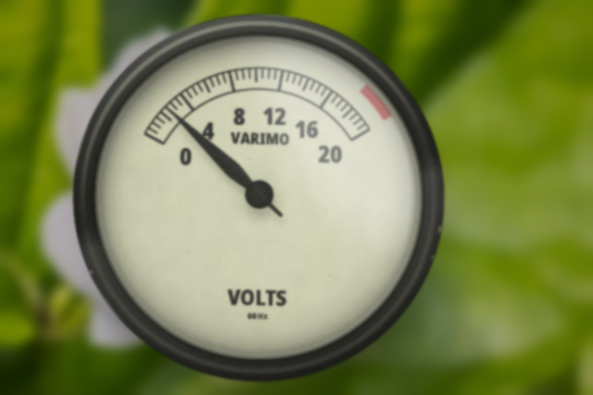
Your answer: 2.5 V
